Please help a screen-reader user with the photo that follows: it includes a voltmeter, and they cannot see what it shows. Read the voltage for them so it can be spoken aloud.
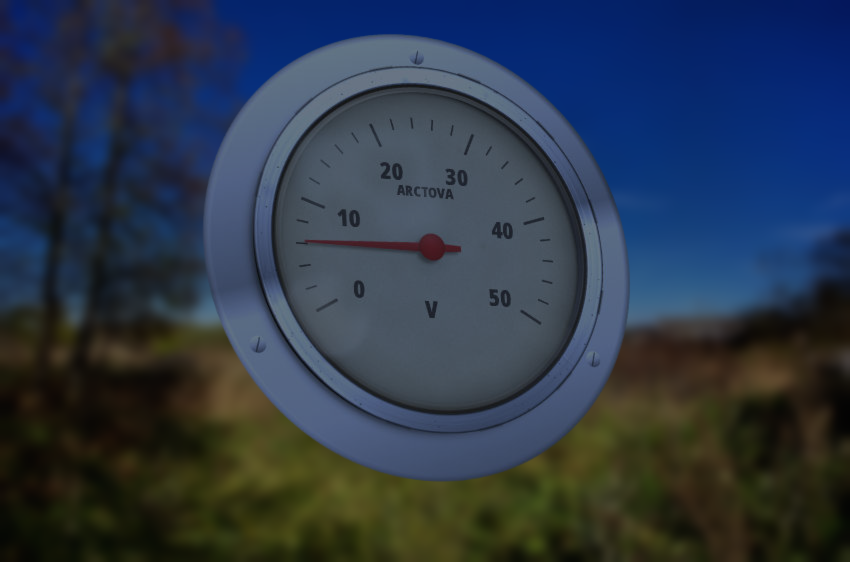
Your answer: 6 V
